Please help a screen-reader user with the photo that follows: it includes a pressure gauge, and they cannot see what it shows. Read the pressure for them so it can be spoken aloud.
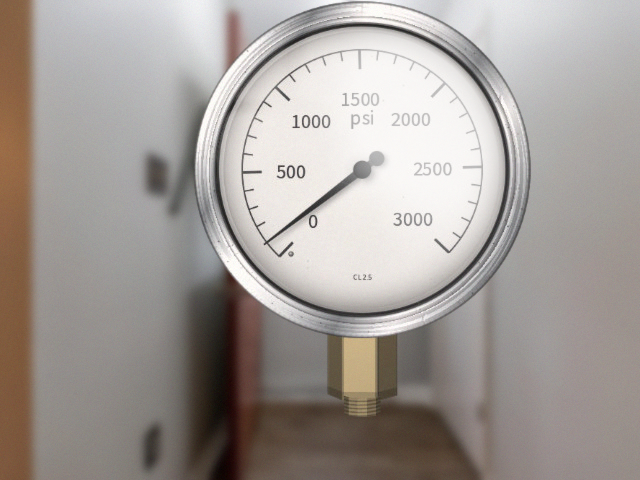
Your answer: 100 psi
